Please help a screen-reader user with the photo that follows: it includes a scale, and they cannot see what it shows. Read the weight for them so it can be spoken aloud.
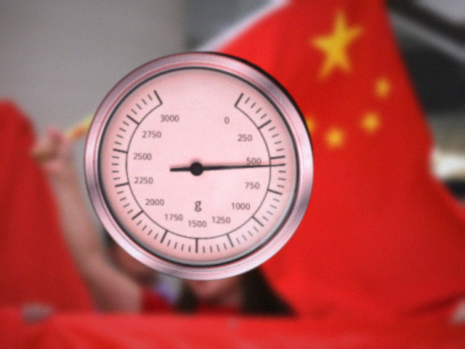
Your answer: 550 g
